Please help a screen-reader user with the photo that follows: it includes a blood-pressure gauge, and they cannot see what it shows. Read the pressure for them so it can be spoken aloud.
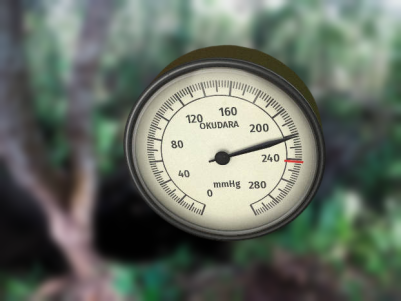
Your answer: 220 mmHg
